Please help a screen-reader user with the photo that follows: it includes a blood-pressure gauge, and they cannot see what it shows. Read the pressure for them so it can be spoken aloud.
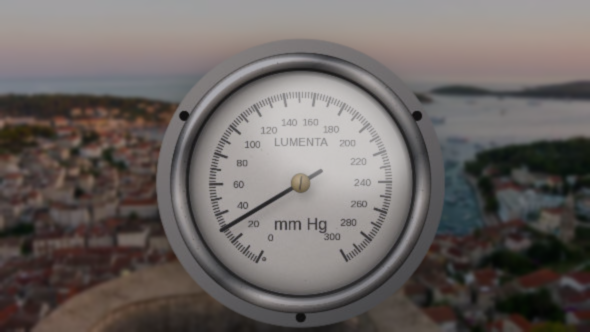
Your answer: 30 mmHg
